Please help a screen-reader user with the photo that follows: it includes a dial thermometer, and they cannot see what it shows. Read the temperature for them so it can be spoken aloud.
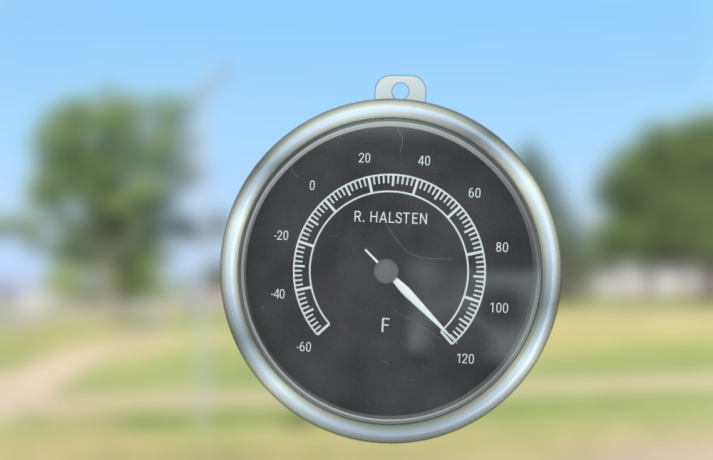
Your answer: 118 °F
